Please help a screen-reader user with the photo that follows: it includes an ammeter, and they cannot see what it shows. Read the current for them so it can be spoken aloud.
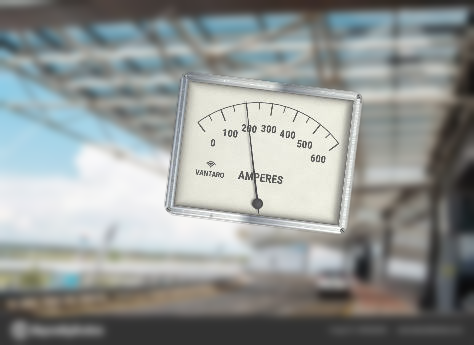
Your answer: 200 A
